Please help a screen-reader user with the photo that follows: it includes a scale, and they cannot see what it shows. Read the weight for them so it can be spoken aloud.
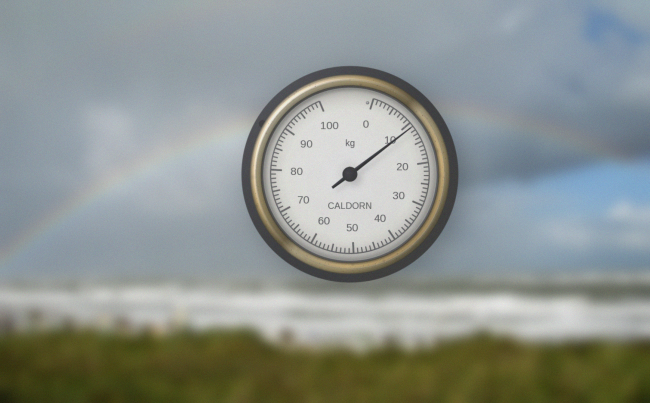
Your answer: 11 kg
